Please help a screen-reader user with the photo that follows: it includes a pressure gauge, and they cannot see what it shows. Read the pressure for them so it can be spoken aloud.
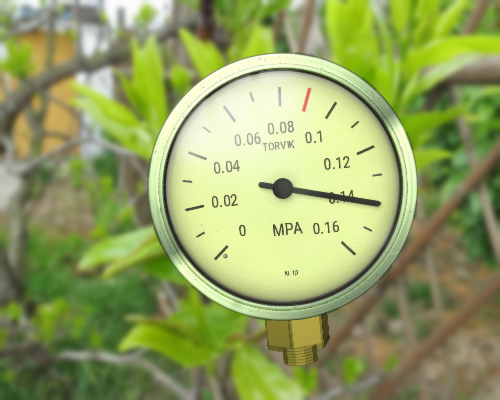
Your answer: 0.14 MPa
